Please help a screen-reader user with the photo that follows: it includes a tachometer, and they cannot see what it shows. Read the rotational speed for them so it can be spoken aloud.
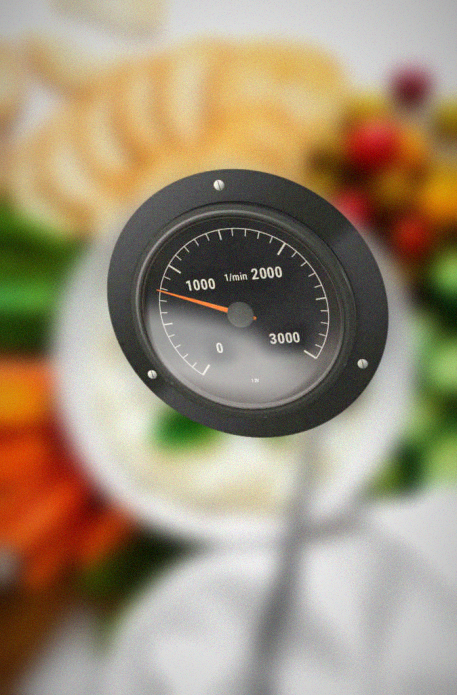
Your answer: 800 rpm
